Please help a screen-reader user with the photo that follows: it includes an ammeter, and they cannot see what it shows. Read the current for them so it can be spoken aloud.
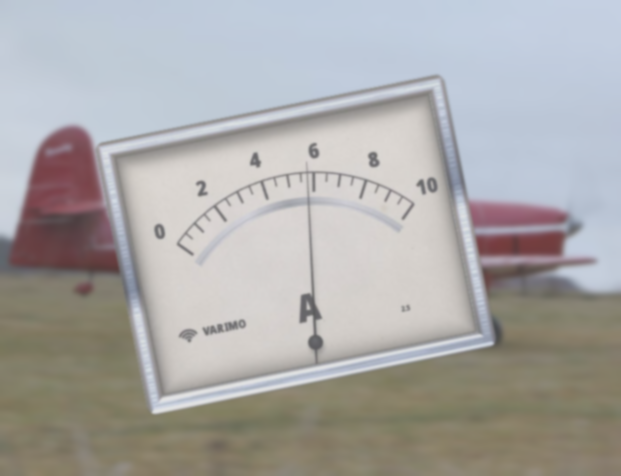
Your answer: 5.75 A
